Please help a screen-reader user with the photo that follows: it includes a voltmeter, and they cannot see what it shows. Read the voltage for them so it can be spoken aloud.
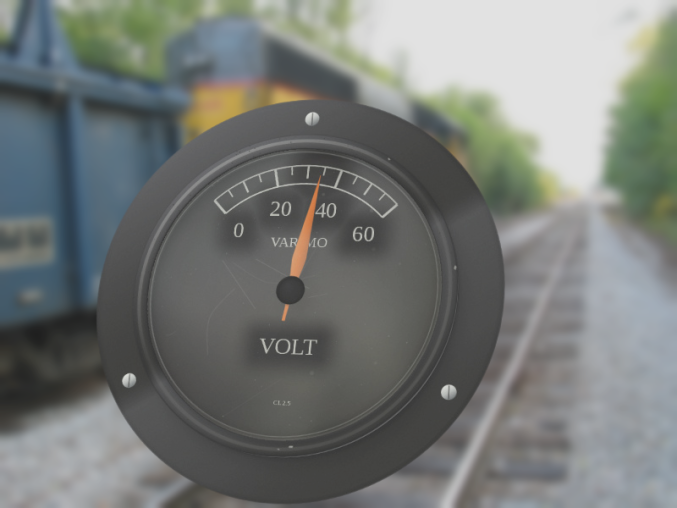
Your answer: 35 V
